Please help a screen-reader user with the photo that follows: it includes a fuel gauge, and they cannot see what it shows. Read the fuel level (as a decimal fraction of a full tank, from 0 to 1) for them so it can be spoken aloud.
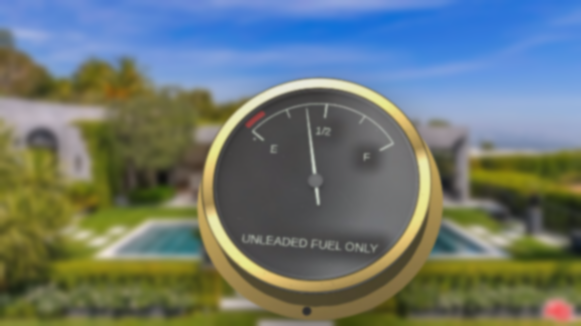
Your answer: 0.375
